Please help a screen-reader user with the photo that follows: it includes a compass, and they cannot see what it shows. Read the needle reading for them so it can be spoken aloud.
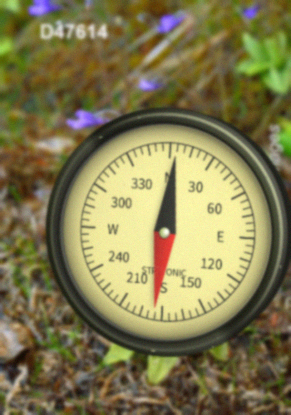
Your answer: 185 °
